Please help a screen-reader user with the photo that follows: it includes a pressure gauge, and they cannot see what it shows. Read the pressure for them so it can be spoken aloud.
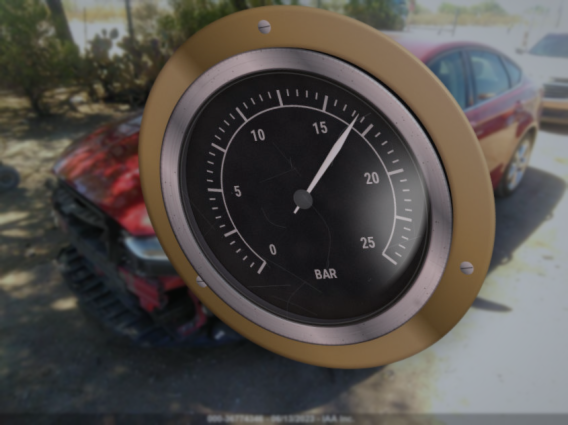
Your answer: 16.75 bar
